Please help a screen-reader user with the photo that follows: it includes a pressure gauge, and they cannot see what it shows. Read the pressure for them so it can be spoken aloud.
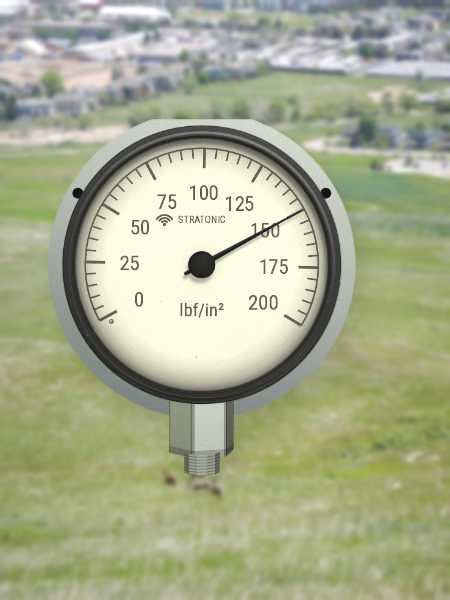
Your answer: 150 psi
